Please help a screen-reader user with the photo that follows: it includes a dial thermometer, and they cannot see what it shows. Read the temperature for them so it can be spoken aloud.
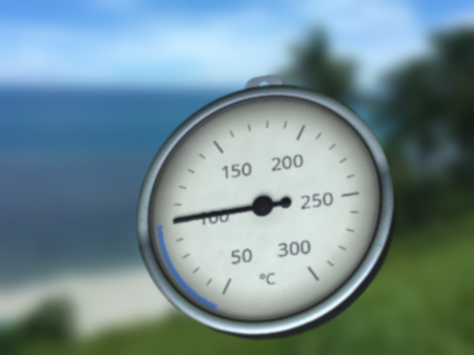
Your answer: 100 °C
